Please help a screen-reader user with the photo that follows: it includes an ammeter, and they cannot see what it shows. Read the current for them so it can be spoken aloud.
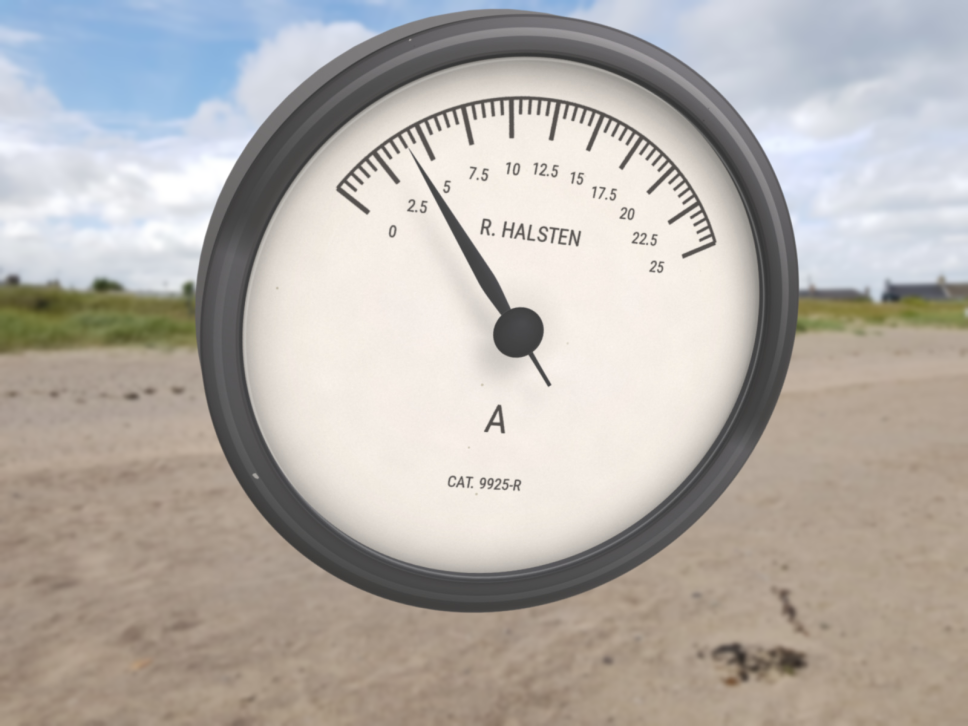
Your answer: 4 A
